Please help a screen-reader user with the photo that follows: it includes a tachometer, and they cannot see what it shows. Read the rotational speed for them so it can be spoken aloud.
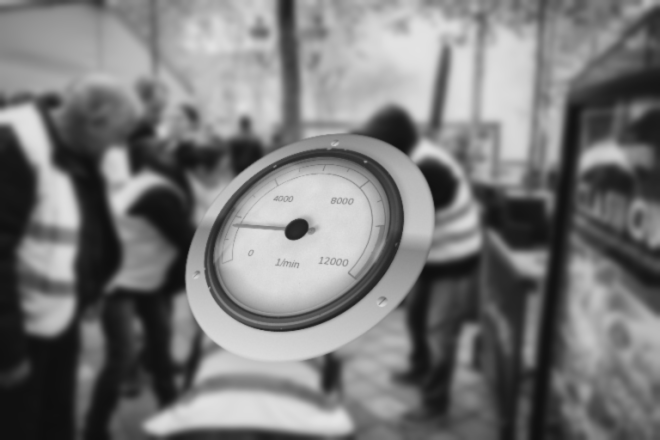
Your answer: 1500 rpm
